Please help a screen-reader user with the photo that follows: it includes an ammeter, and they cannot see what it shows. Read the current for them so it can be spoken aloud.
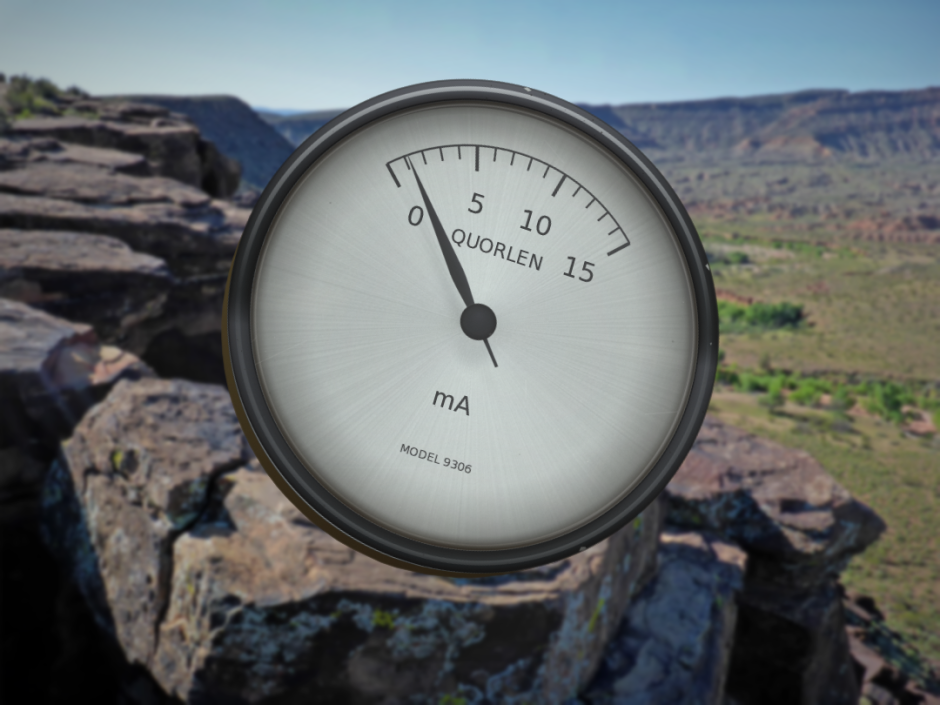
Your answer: 1 mA
